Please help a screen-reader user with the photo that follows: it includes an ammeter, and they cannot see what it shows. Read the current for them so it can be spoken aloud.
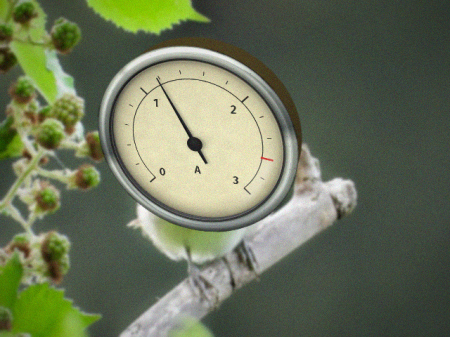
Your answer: 1.2 A
